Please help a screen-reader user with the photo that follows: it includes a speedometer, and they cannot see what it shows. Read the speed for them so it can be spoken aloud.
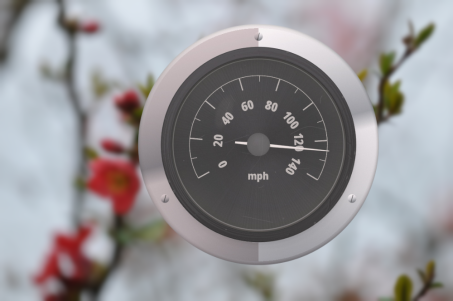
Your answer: 125 mph
